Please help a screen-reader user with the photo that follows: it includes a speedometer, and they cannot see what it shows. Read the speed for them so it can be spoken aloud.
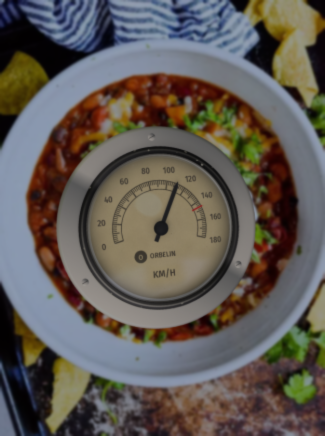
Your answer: 110 km/h
